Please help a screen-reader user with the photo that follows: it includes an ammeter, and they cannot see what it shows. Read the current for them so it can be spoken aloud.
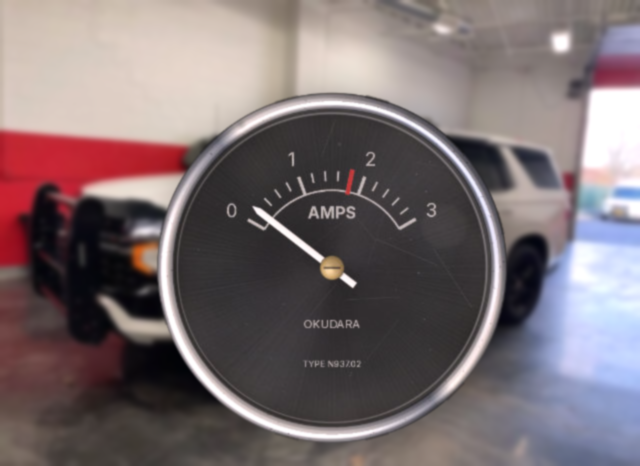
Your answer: 0.2 A
